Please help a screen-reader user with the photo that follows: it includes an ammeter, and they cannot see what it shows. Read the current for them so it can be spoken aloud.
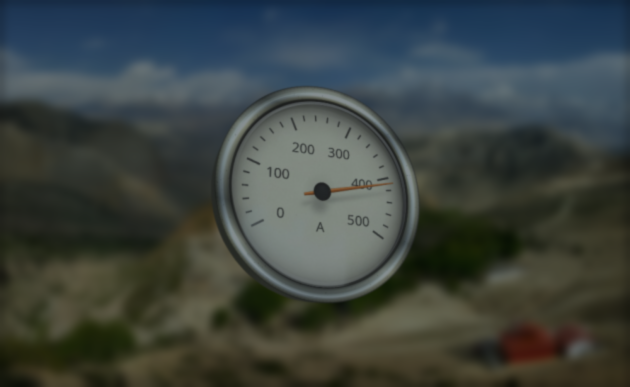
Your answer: 410 A
